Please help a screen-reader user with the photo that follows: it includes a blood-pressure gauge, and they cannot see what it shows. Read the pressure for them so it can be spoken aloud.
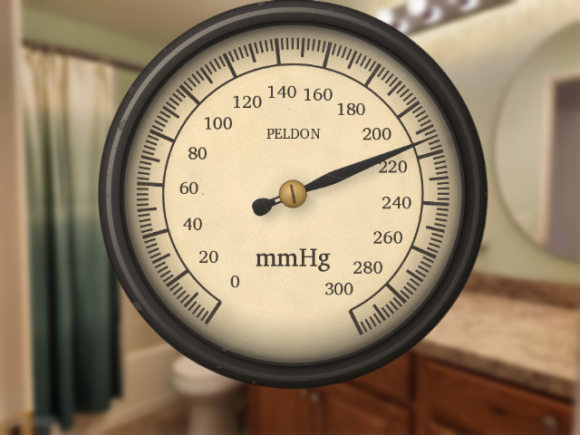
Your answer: 214 mmHg
